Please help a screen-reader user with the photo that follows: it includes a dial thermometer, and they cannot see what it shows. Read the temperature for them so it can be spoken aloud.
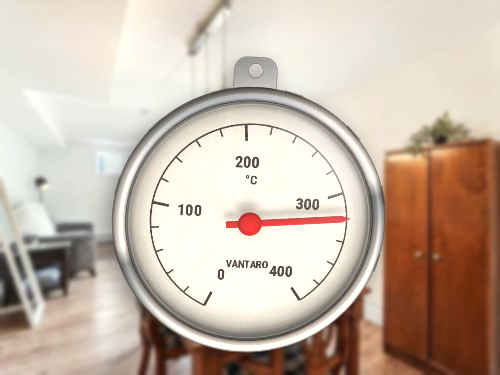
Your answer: 320 °C
